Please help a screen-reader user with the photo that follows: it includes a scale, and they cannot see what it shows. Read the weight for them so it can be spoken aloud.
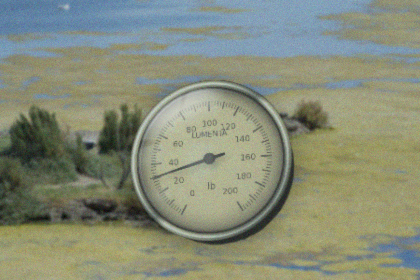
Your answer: 30 lb
